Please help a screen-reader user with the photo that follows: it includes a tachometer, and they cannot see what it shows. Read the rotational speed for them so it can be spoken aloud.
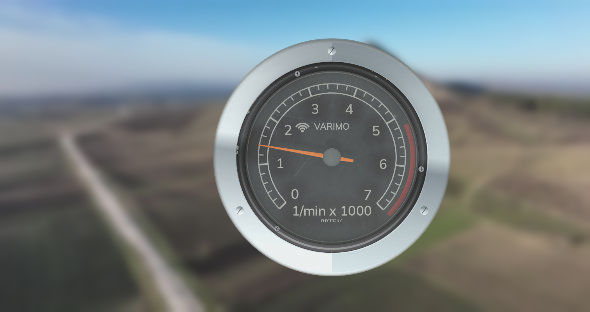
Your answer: 1400 rpm
